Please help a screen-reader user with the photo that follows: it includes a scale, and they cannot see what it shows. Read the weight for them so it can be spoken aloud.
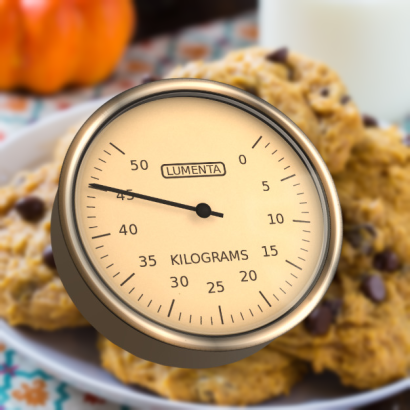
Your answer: 45 kg
